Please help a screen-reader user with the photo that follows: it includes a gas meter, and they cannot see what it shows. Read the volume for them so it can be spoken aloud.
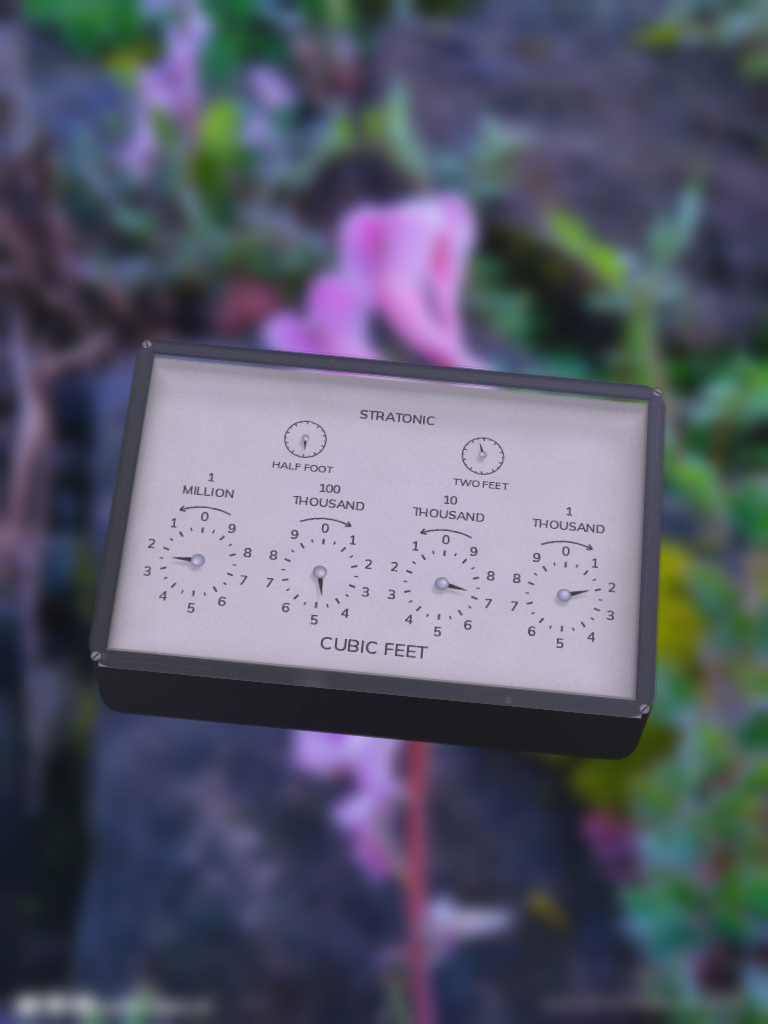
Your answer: 247200 ft³
